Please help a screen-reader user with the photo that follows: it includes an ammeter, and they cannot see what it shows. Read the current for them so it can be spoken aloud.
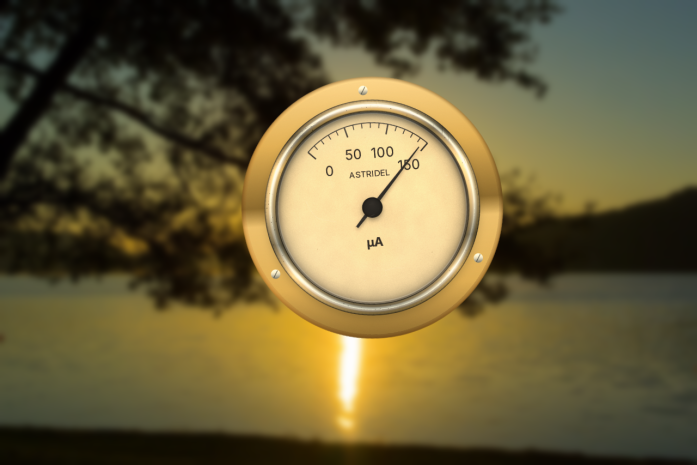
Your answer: 145 µA
